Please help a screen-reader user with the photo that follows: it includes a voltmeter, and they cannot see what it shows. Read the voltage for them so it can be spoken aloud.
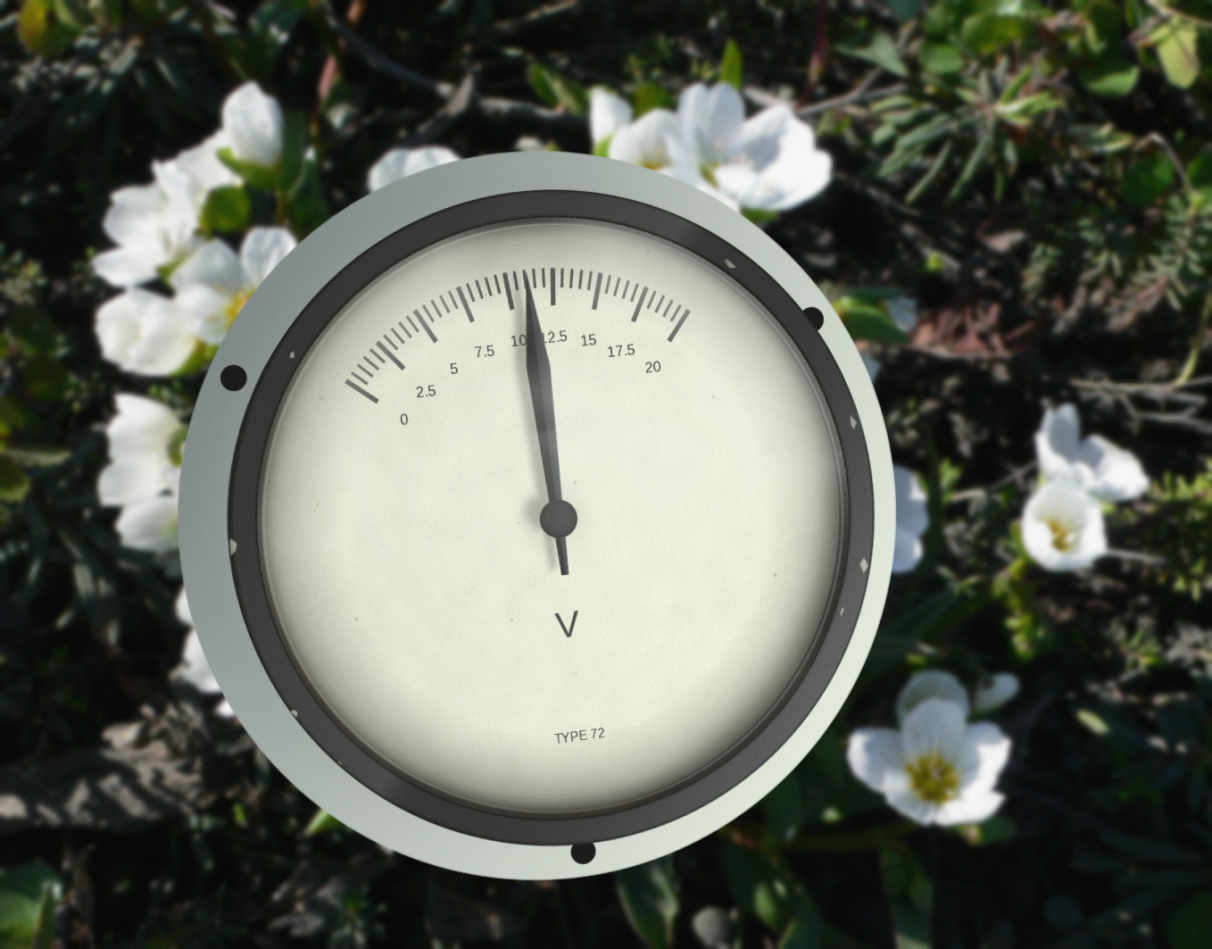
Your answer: 11 V
